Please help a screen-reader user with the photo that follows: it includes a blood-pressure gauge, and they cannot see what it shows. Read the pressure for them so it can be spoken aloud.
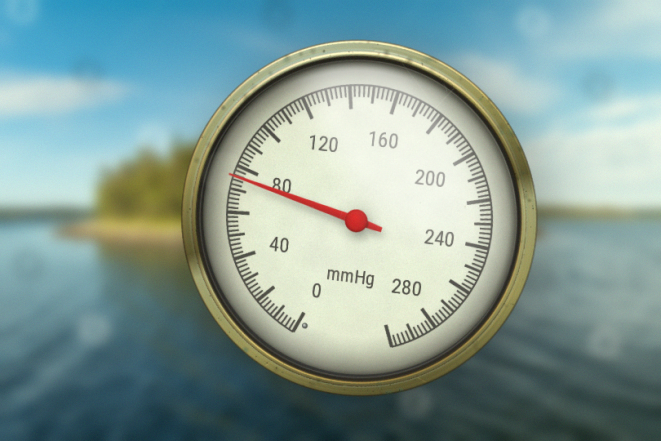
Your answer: 76 mmHg
